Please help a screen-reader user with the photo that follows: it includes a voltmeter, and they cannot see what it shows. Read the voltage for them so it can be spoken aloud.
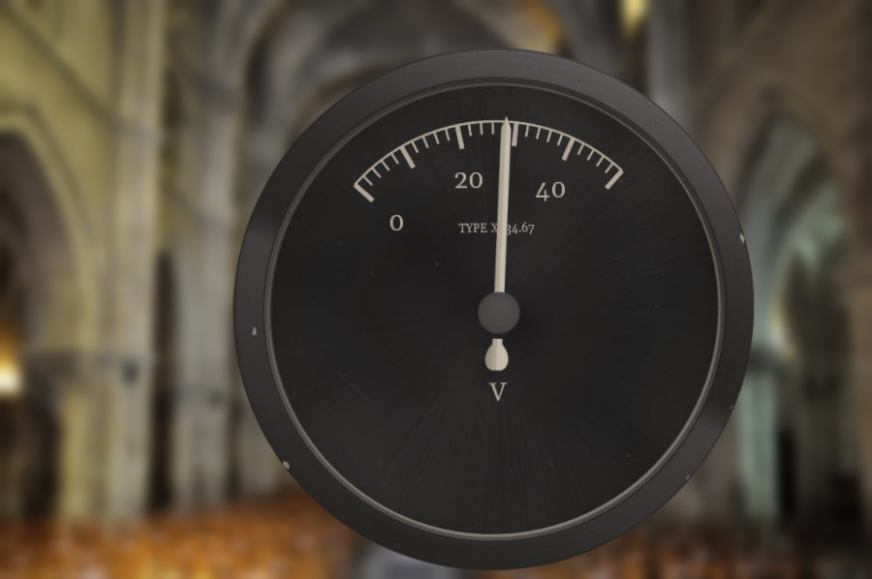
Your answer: 28 V
